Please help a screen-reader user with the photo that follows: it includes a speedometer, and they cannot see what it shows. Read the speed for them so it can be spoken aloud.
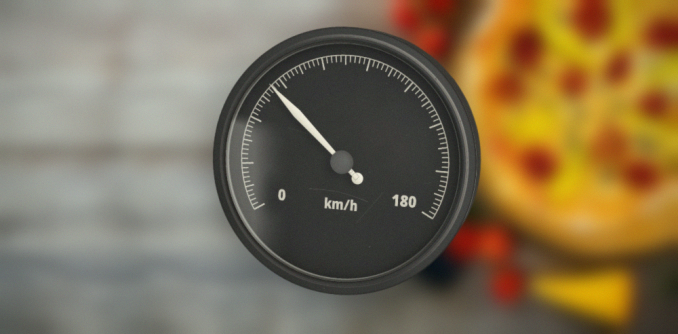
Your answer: 56 km/h
